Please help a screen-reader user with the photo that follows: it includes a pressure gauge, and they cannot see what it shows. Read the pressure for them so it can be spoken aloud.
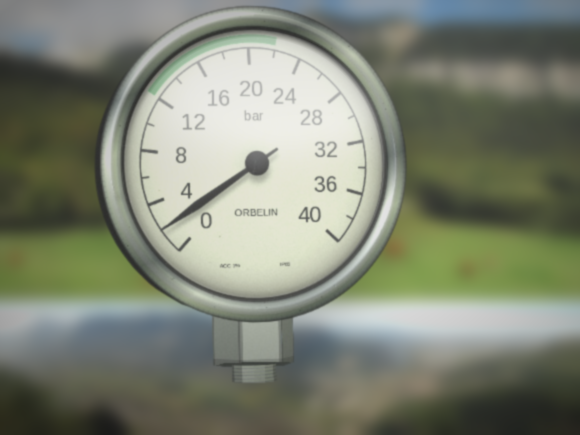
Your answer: 2 bar
